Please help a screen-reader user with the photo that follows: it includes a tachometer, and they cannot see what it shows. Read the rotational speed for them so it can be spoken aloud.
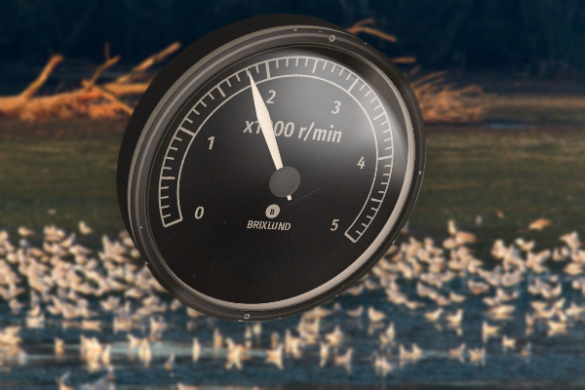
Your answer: 1800 rpm
